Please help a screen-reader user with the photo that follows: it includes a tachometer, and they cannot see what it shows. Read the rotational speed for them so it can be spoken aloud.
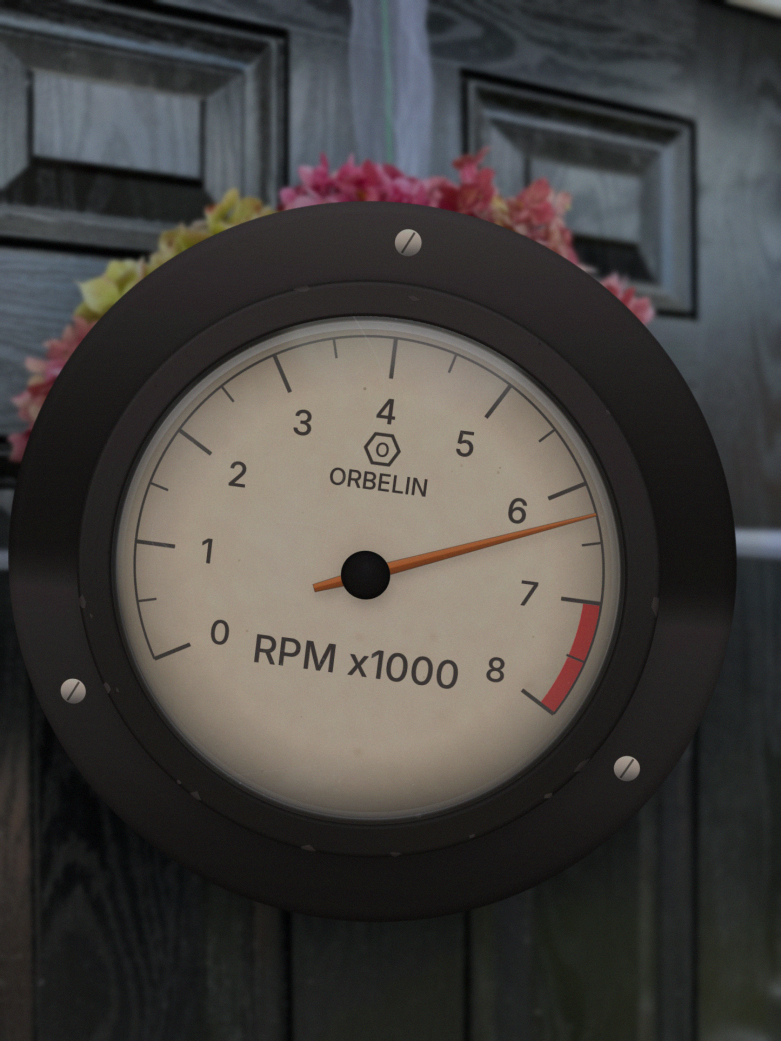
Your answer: 6250 rpm
